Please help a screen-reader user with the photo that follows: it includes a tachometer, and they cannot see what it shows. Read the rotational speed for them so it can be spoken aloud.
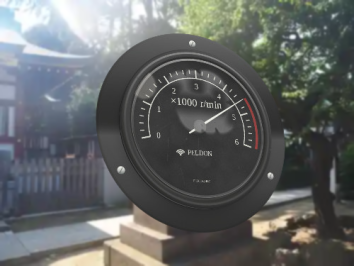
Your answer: 4600 rpm
